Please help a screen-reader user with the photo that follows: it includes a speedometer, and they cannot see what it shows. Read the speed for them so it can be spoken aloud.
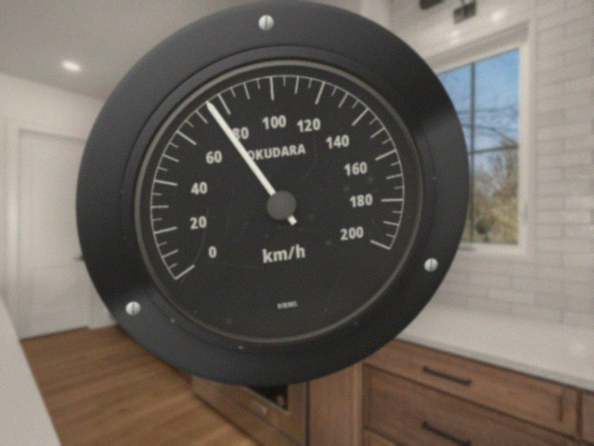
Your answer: 75 km/h
